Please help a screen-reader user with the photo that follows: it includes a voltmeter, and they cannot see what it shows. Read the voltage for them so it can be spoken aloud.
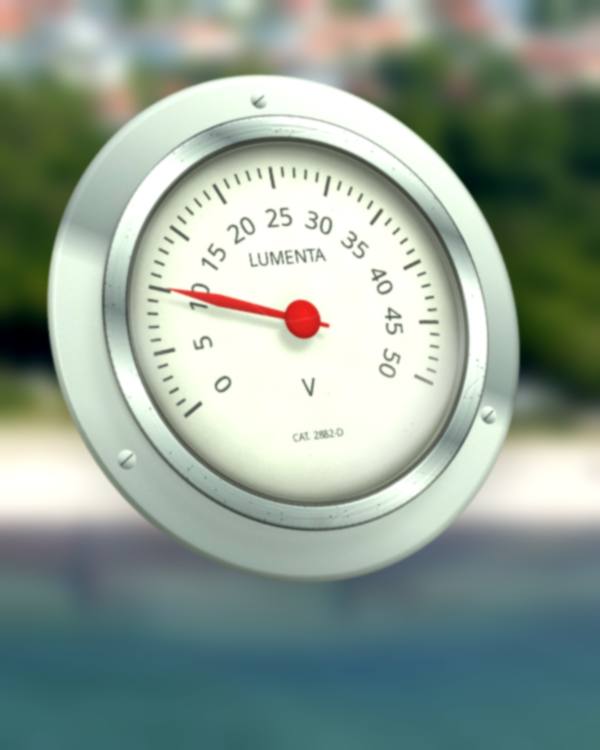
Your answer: 10 V
